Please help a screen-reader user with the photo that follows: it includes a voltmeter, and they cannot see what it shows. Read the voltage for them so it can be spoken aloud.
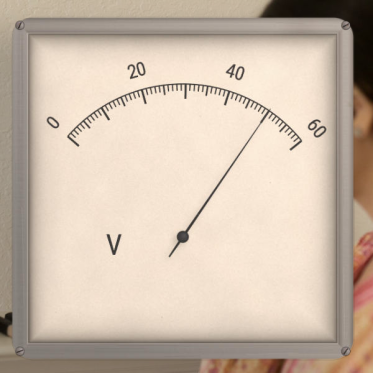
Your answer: 50 V
